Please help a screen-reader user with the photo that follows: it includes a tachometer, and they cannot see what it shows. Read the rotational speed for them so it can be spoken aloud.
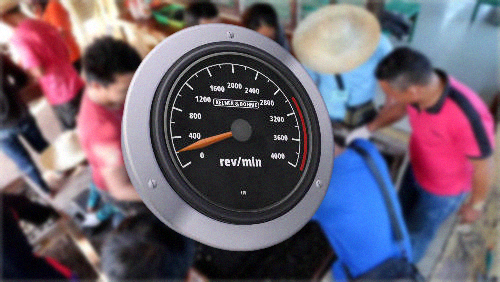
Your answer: 200 rpm
